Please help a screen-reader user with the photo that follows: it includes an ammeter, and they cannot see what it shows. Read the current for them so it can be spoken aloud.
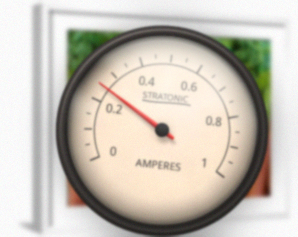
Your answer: 0.25 A
